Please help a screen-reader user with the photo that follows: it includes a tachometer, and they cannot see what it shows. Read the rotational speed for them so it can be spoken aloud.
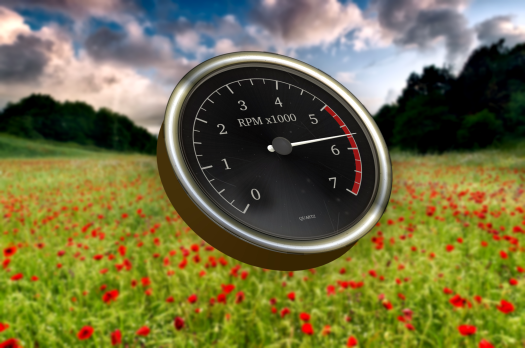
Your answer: 5750 rpm
